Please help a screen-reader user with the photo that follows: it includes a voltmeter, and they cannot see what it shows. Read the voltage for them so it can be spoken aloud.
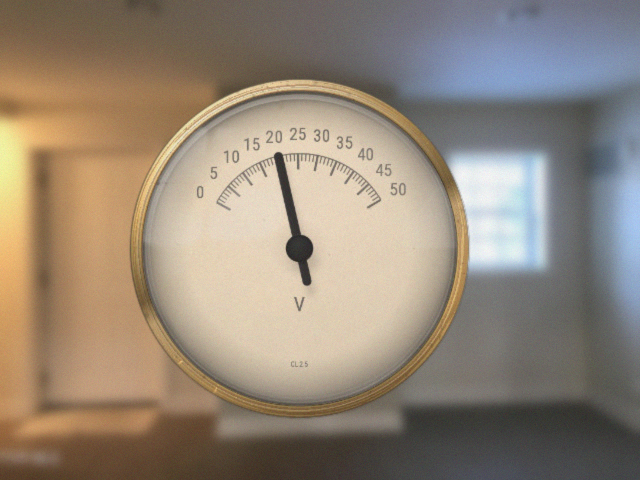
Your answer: 20 V
